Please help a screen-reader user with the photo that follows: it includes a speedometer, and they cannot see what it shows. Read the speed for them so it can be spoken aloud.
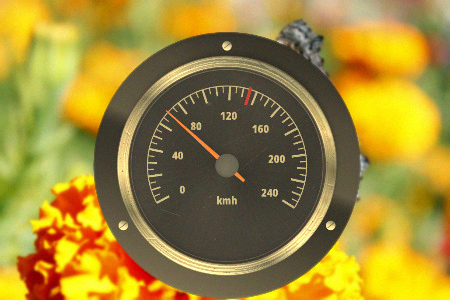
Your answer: 70 km/h
